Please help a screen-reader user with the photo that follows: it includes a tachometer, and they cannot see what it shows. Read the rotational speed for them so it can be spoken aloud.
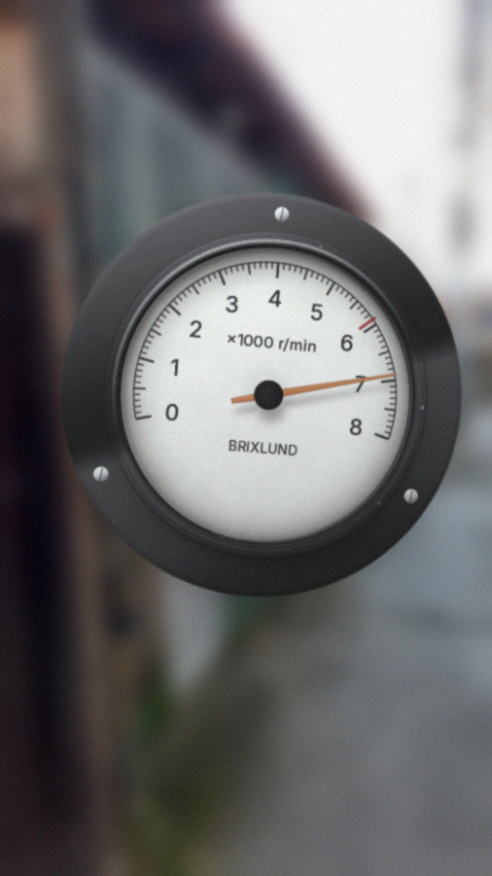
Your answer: 6900 rpm
